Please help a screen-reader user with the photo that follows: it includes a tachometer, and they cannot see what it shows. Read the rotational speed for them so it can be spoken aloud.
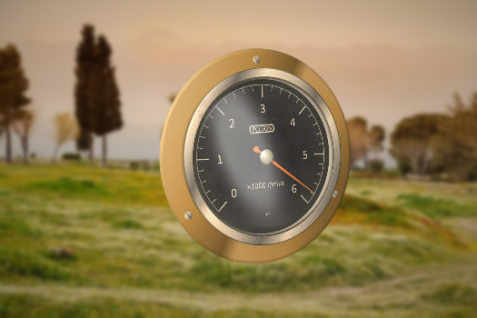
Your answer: 5800 rpm
